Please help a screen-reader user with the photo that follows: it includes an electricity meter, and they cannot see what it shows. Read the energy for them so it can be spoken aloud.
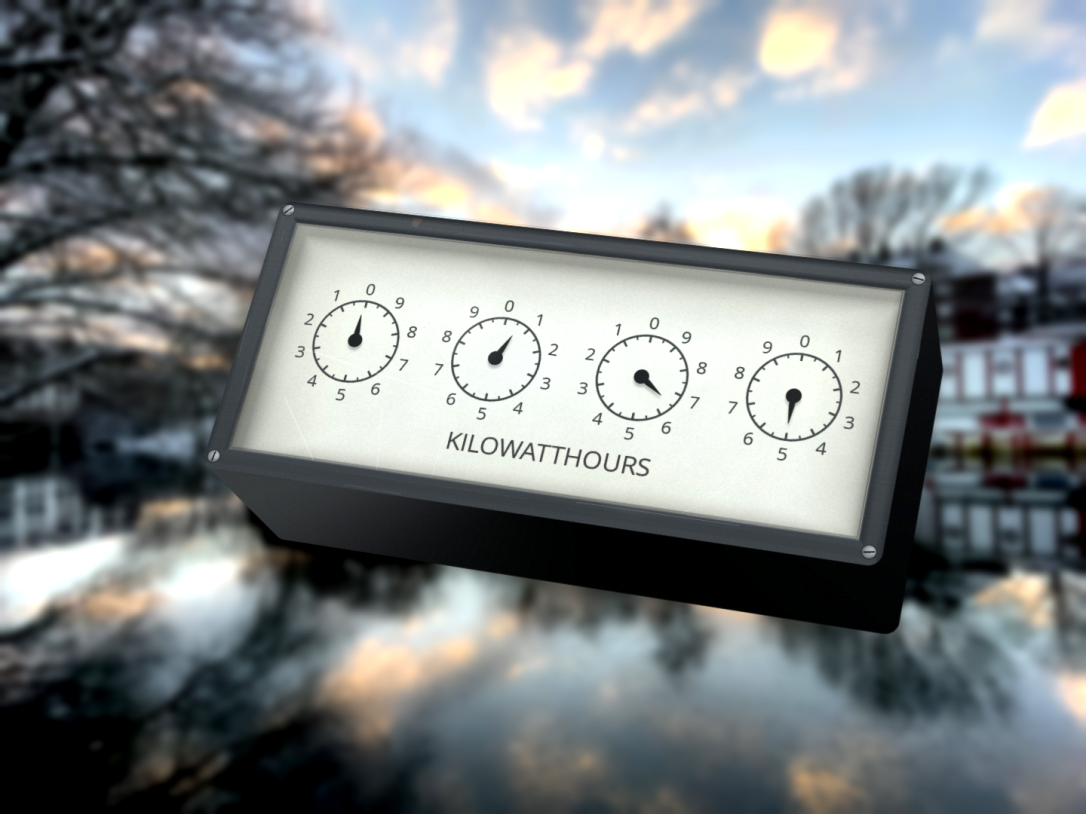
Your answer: 65 kWh
